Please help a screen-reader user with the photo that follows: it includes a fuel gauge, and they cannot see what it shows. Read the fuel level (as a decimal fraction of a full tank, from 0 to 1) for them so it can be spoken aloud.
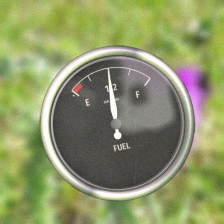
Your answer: 0.5
